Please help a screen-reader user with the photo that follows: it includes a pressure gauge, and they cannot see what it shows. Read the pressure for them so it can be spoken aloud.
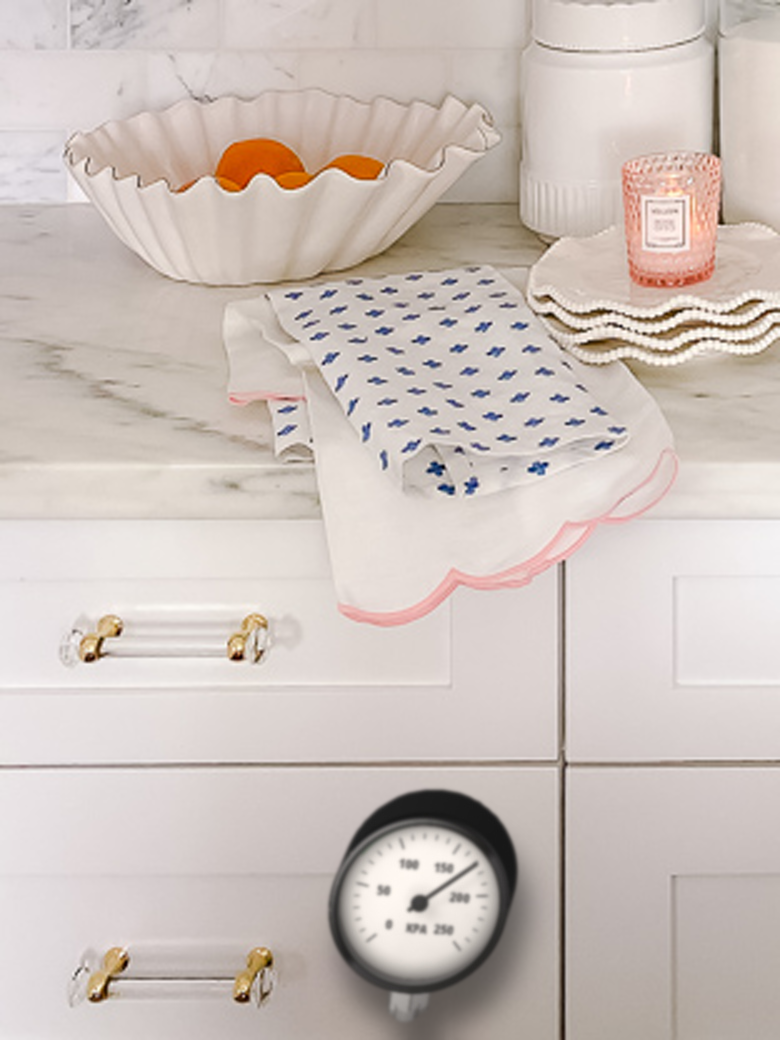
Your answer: 170 kPa
